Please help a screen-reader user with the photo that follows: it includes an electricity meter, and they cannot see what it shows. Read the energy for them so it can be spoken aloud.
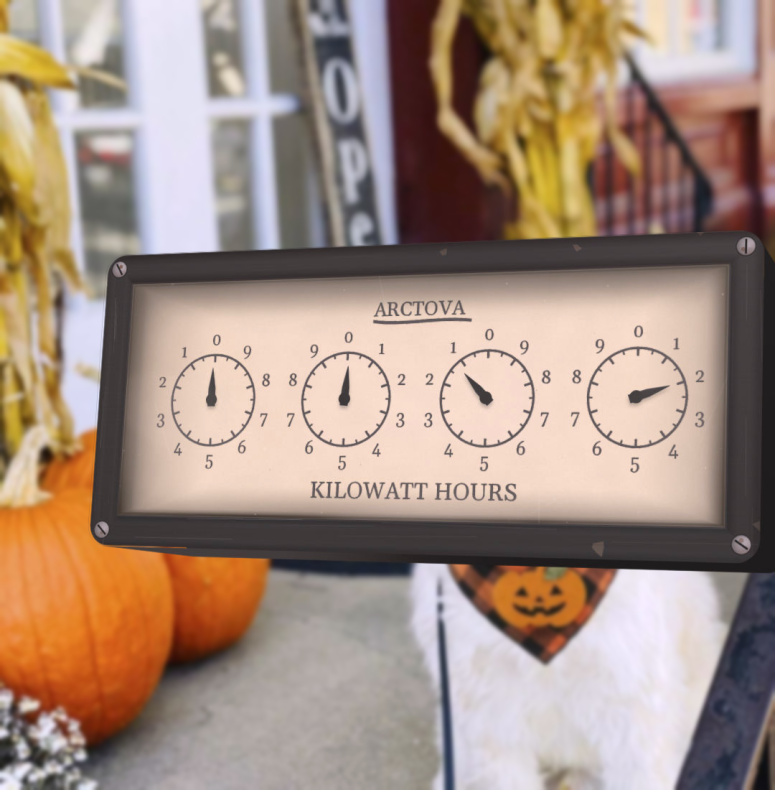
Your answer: 12 kWh
